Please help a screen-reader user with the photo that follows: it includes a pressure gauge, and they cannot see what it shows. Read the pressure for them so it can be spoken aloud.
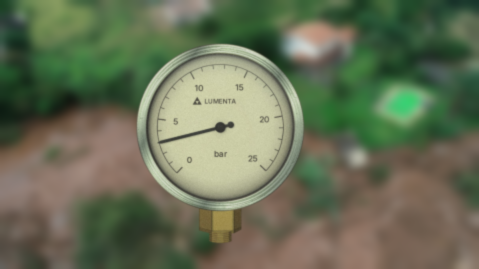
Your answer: 3 bar
